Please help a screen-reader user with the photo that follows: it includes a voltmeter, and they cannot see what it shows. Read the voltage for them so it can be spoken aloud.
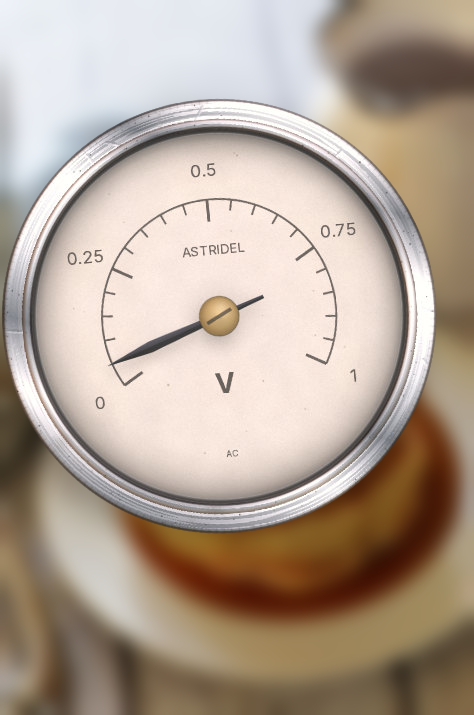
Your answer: 0.05 V
